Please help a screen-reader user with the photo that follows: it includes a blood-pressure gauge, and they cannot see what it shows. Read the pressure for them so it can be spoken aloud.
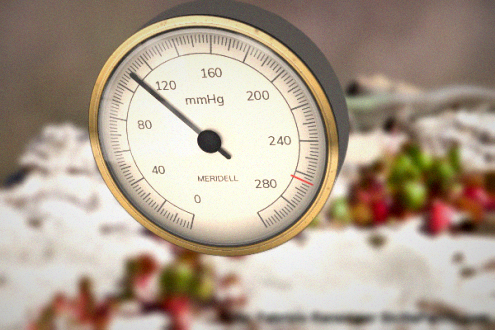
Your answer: 110 mmHg
